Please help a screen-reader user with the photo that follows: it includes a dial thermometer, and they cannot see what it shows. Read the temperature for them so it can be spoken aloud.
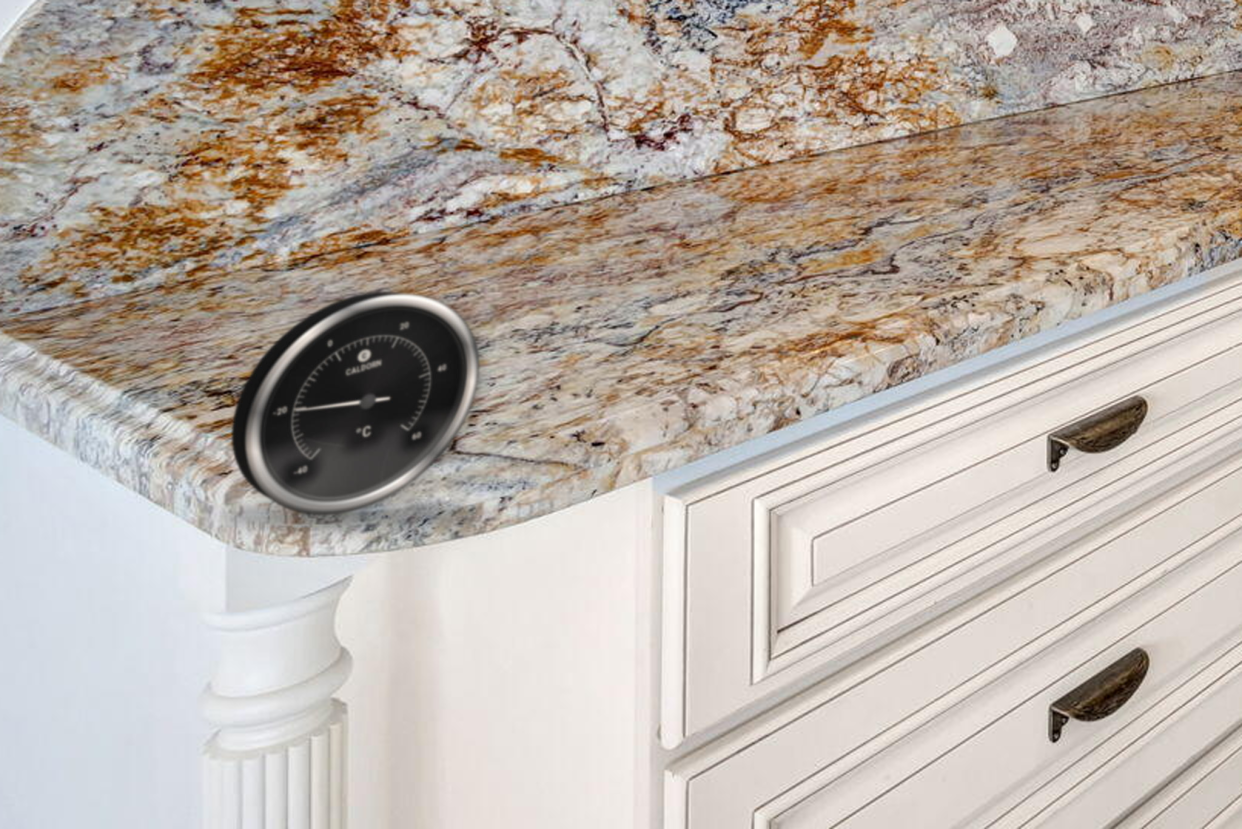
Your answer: -20 °C
